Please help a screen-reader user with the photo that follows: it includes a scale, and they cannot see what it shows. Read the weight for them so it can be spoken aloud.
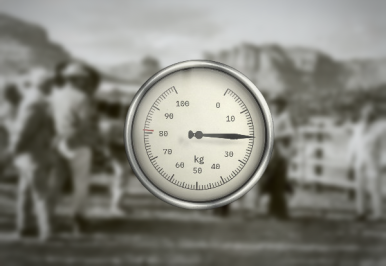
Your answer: 20 kg
